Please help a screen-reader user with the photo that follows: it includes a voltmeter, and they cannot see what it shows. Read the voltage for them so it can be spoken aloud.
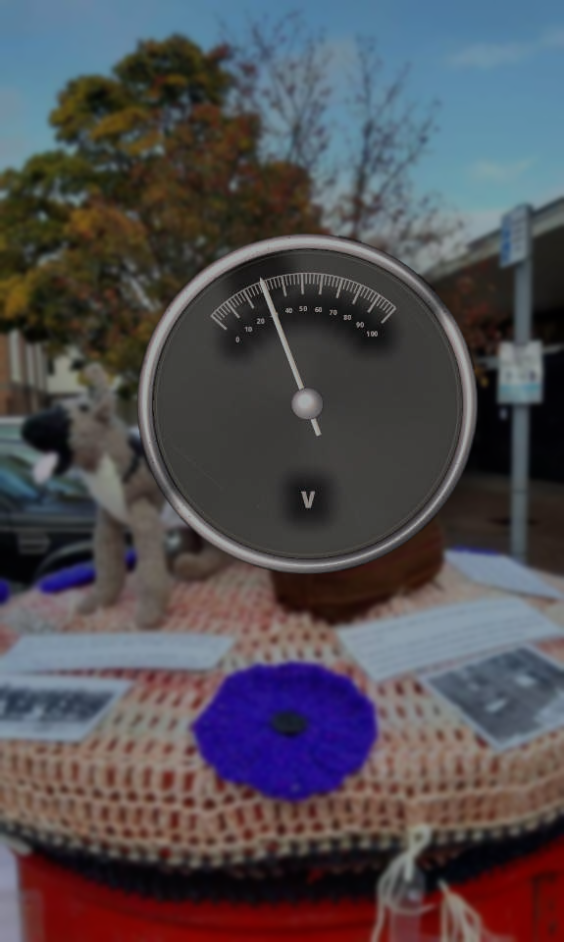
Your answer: 30 V
